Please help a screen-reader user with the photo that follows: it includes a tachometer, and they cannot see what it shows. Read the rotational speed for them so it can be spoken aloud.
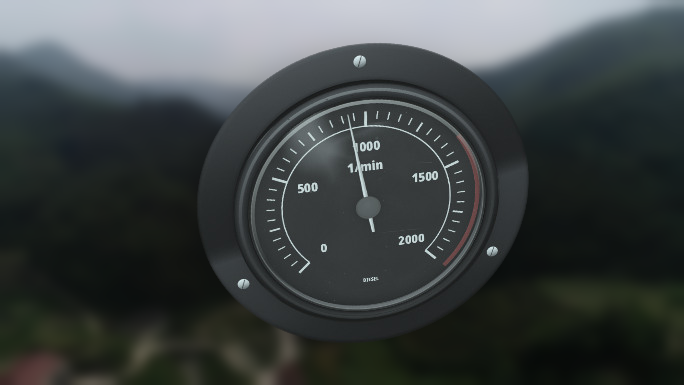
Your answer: 925 rpm
